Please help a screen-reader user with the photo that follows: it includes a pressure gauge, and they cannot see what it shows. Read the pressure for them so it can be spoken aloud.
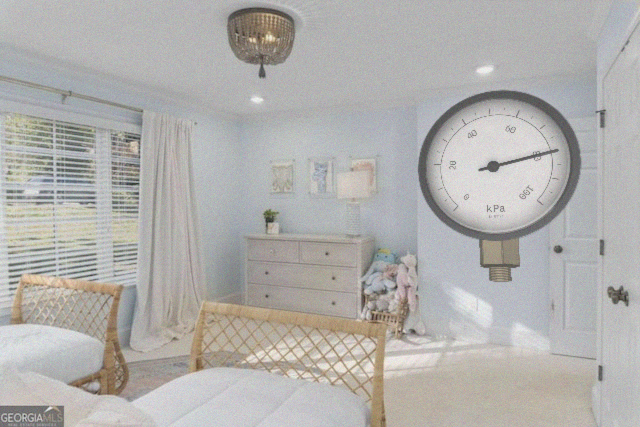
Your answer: 80 kPa
